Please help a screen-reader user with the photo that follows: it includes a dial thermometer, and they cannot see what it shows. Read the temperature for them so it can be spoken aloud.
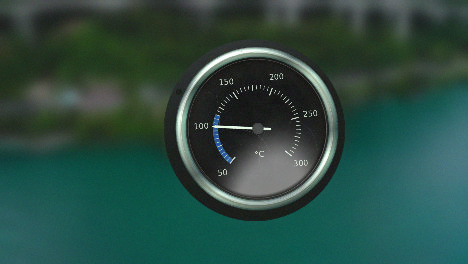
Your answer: 100 °C
